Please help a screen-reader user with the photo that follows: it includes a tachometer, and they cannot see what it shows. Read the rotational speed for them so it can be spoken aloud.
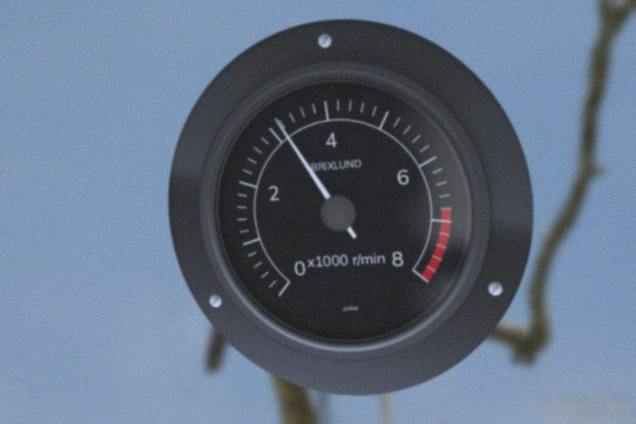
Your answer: 3200 rpm
